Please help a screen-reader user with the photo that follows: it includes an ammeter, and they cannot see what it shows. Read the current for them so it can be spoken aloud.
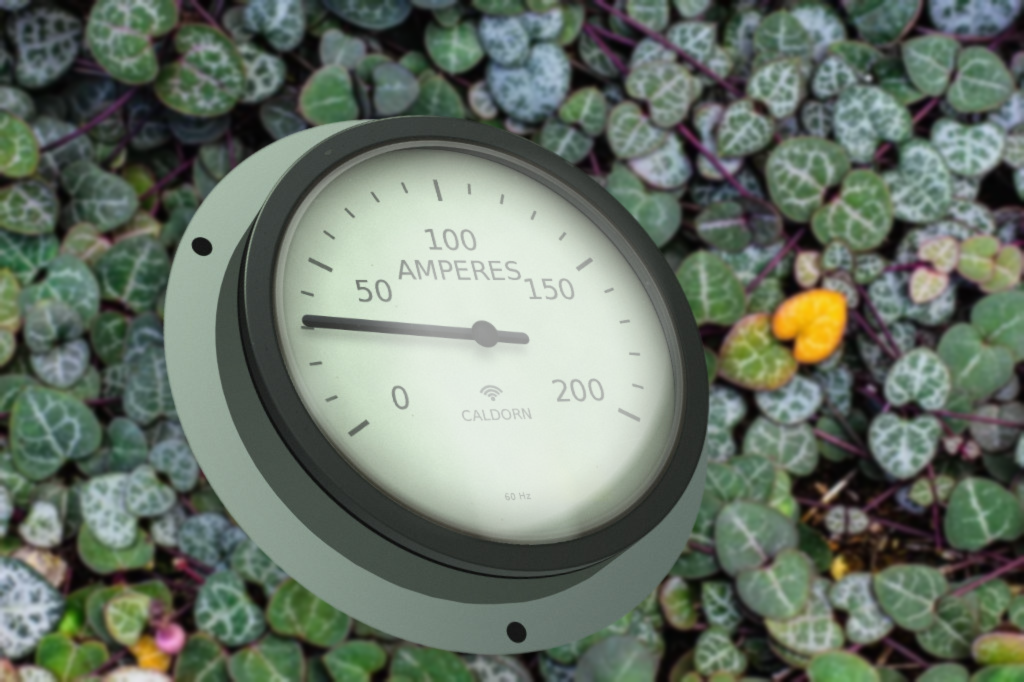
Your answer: 30 A
